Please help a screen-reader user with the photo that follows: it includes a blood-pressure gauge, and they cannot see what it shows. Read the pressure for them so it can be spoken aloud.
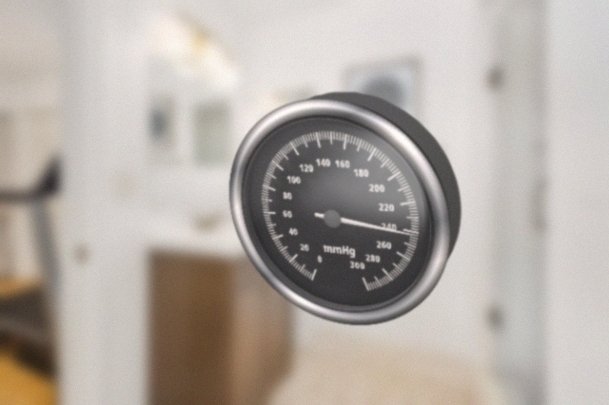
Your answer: 240 mmHg
